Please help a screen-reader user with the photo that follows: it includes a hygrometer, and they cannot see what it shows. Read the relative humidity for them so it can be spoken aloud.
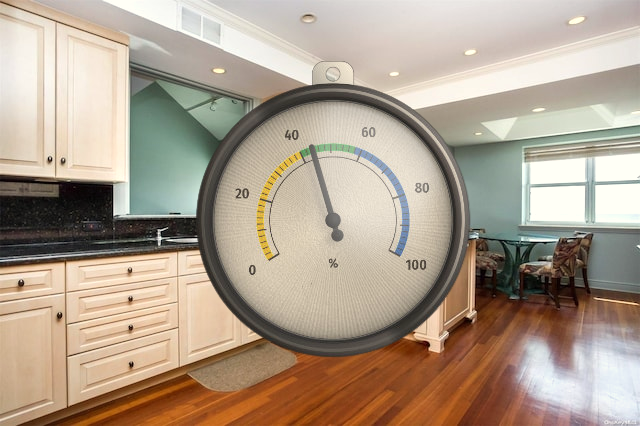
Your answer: 44 %
